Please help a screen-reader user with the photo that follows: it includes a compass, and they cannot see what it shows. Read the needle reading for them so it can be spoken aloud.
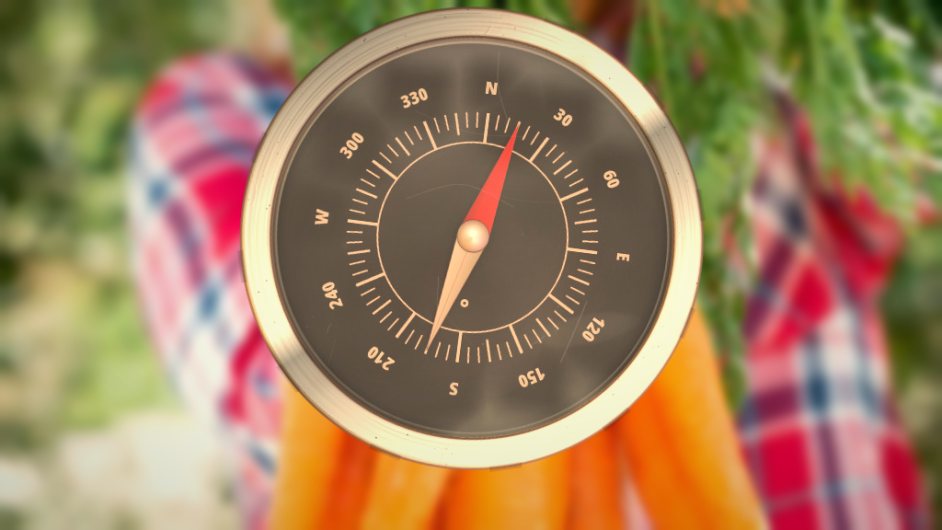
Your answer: 15 °
